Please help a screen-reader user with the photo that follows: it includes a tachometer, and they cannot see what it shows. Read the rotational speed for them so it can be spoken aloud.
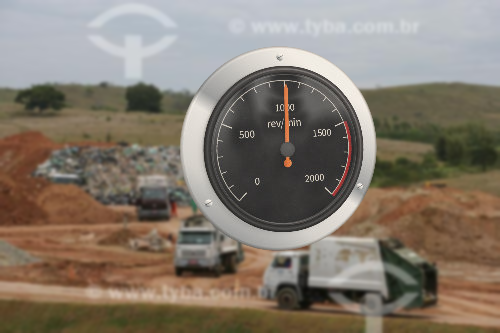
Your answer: 1000 rpm
